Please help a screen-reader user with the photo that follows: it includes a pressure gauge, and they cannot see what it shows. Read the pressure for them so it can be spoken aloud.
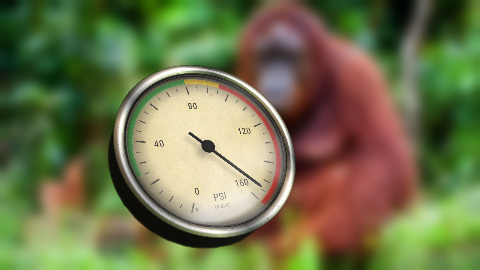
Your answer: 155 psi
